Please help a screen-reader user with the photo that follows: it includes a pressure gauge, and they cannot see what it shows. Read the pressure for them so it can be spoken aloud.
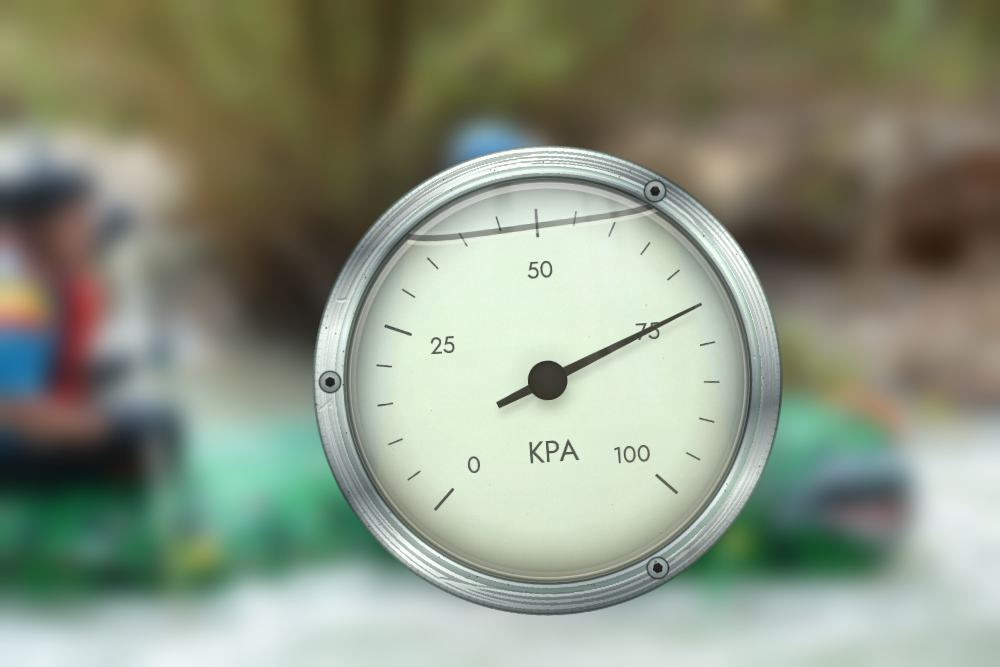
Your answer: 75 kPa
